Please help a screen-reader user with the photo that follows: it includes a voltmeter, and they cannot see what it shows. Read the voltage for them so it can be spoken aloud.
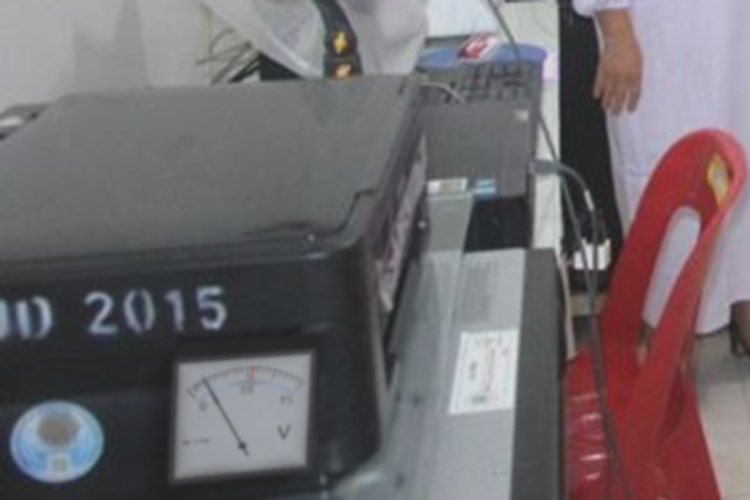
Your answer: 5 V
